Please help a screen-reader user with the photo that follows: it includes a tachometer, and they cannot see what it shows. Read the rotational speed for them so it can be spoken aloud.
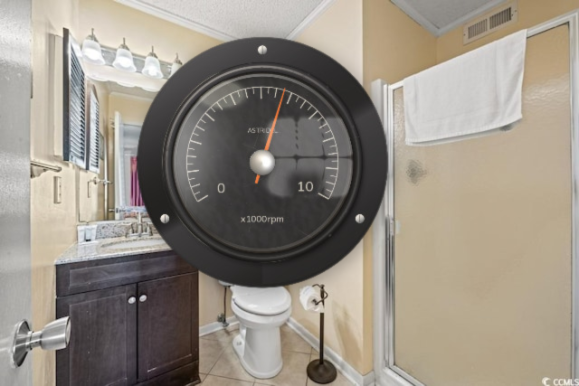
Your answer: 5750 rpm
